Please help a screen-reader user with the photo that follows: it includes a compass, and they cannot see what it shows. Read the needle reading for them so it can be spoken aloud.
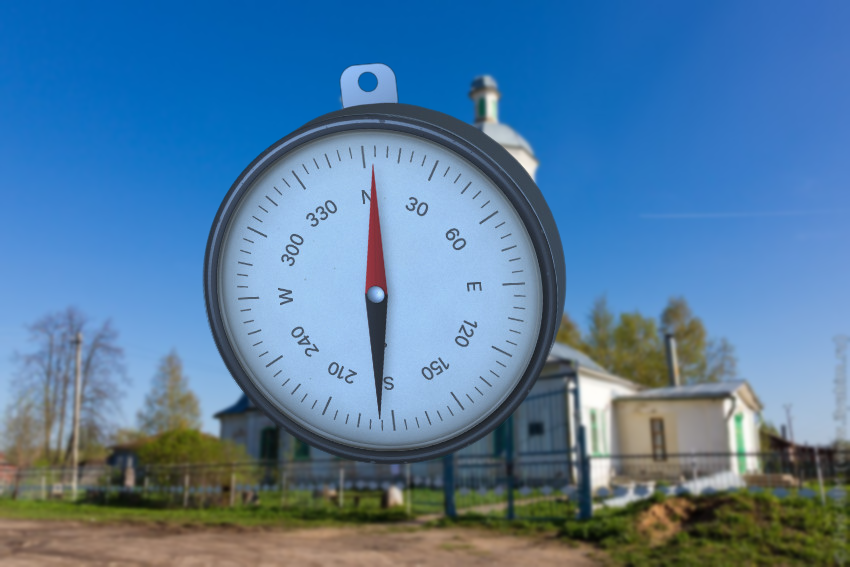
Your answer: 5 °
